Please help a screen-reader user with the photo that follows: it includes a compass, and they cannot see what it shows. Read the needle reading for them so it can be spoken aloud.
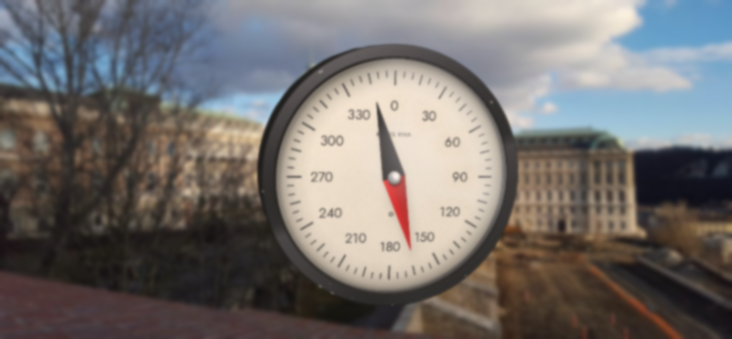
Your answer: 165 °
